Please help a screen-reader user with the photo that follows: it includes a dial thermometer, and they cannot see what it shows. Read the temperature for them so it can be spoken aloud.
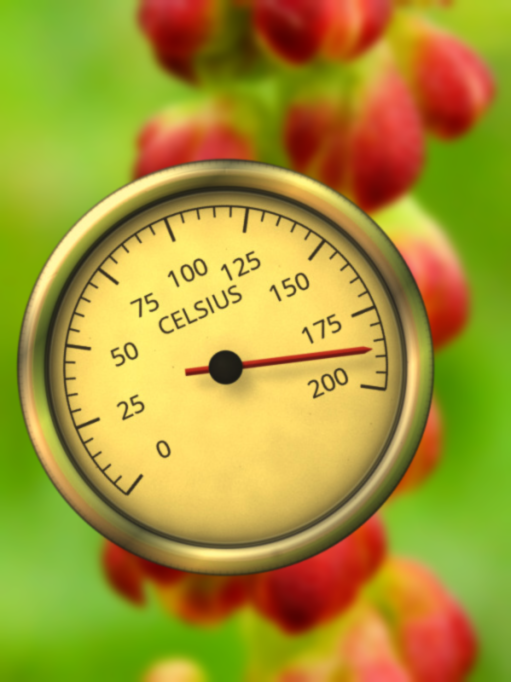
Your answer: 187.5 °C
